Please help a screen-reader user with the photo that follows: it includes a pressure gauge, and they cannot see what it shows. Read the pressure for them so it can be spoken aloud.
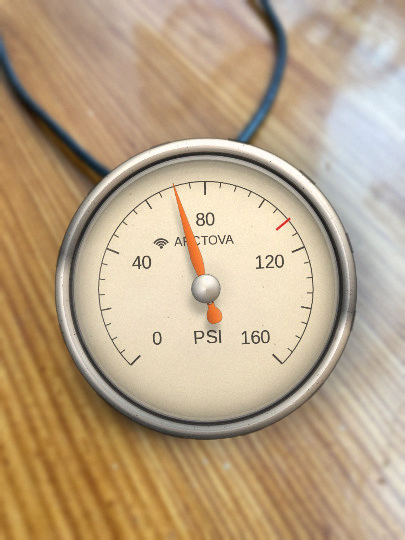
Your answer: 70 psi
